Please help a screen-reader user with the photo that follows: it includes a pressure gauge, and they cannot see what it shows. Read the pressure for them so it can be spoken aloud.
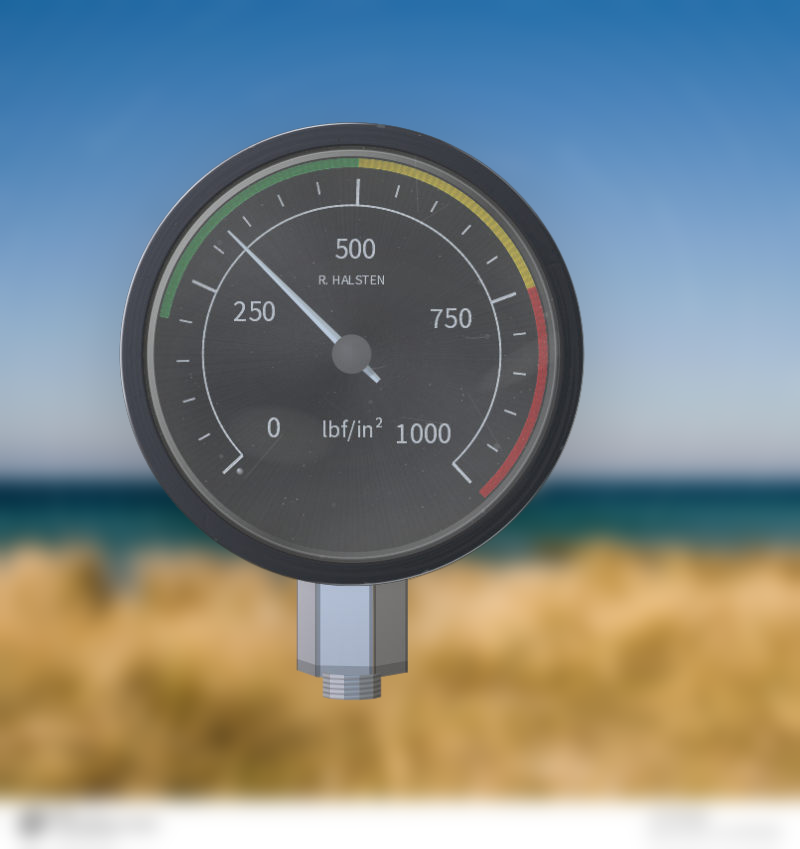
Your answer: 325 psi
